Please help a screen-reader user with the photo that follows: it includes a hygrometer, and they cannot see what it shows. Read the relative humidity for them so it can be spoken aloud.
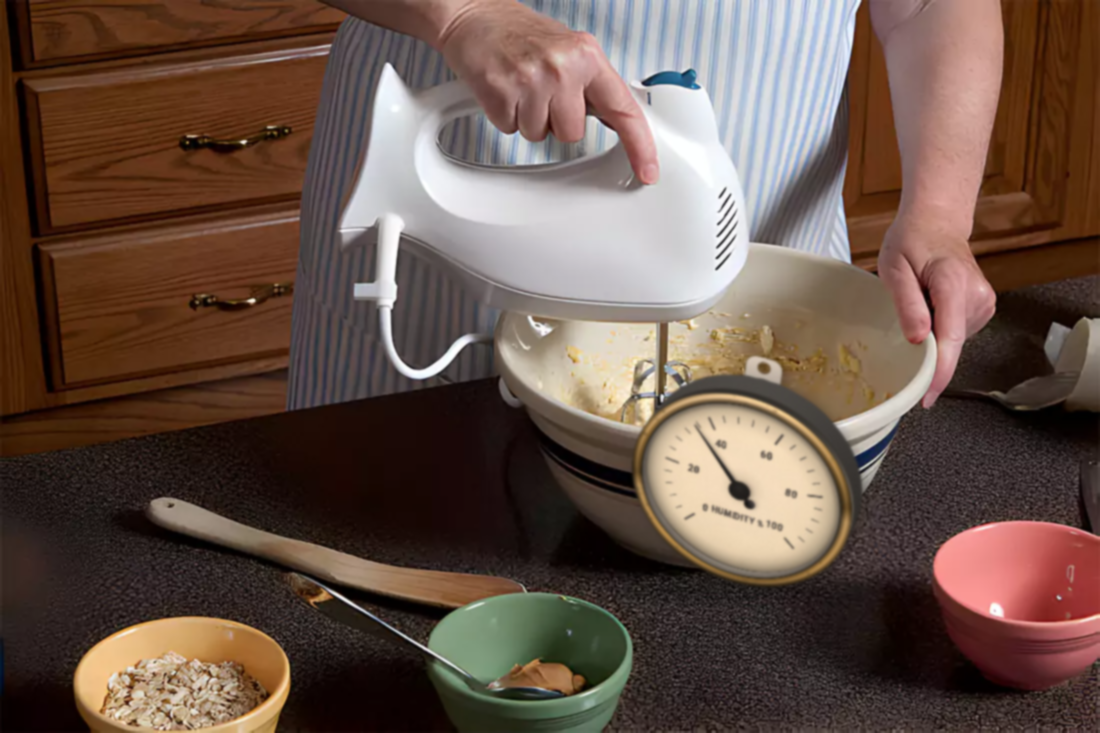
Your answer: 36 %
